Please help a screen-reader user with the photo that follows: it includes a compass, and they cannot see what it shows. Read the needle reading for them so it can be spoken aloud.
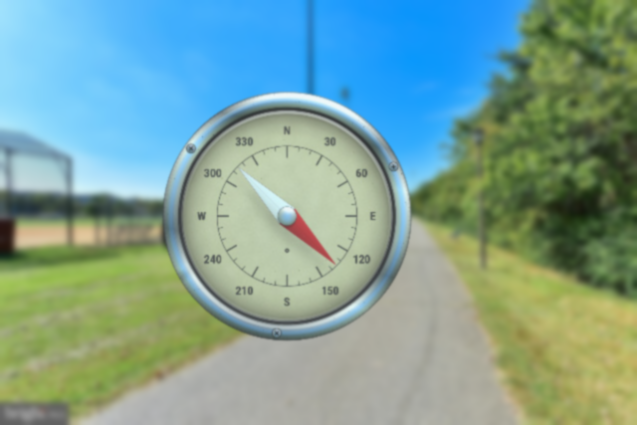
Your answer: 135 °
